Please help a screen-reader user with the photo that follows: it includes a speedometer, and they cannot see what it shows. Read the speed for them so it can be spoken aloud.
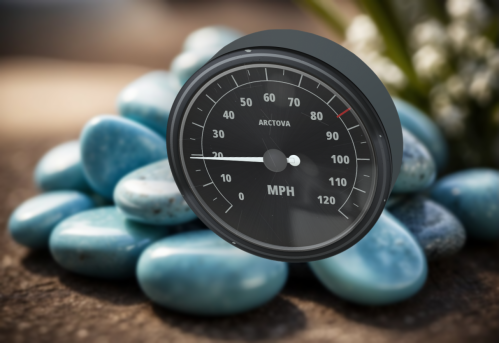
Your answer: 20 mph
